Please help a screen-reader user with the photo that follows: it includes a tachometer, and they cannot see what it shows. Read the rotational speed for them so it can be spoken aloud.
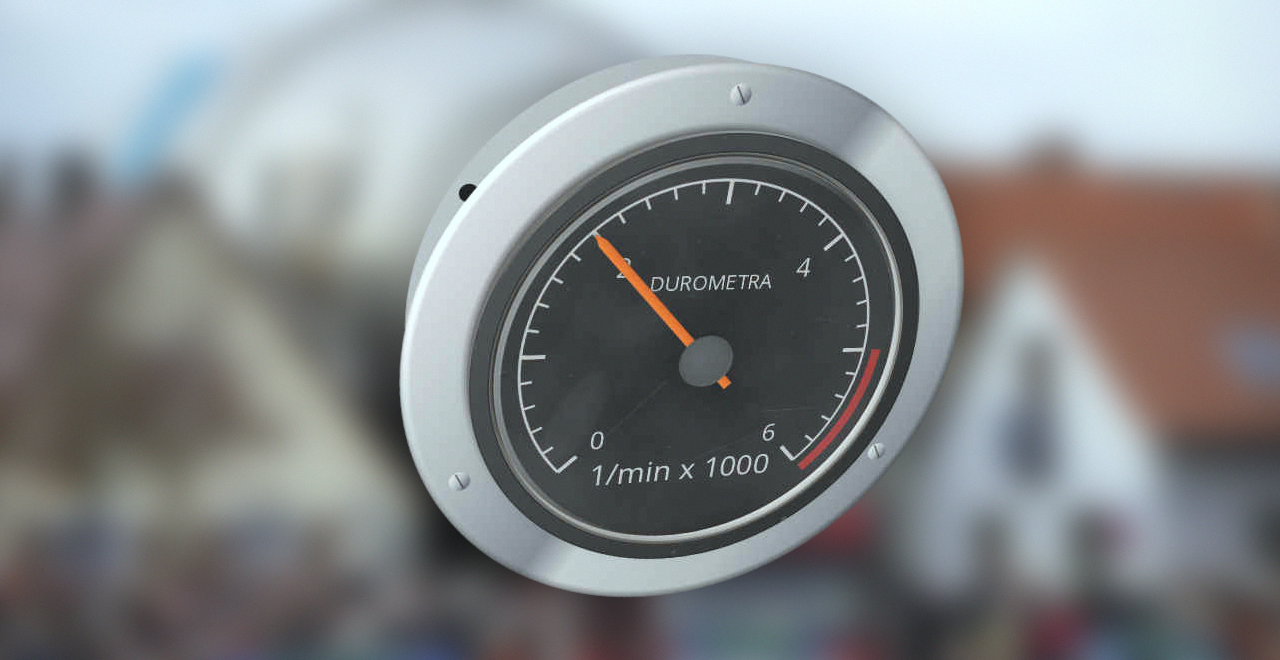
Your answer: 2000 rpm
